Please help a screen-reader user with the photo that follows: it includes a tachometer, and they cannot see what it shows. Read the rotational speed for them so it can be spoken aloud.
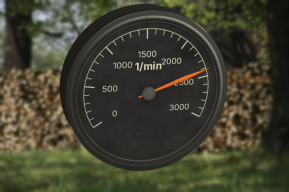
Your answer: 2400 rpm
